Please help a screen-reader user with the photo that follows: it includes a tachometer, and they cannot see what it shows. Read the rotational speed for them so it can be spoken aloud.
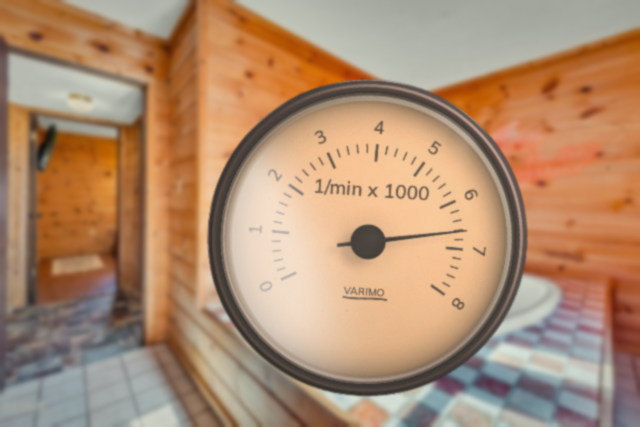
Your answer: 6600 rpm
